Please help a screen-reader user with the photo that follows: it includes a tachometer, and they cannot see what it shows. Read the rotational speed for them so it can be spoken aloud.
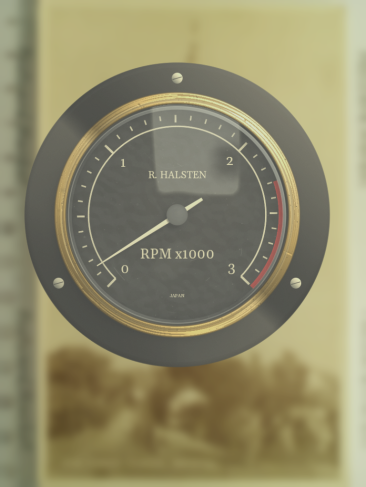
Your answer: 150 rpm
